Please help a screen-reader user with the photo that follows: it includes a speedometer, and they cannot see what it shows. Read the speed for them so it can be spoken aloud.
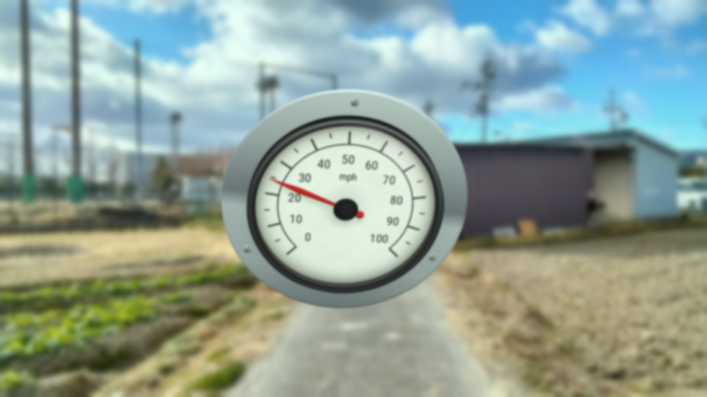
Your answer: 25 mph
